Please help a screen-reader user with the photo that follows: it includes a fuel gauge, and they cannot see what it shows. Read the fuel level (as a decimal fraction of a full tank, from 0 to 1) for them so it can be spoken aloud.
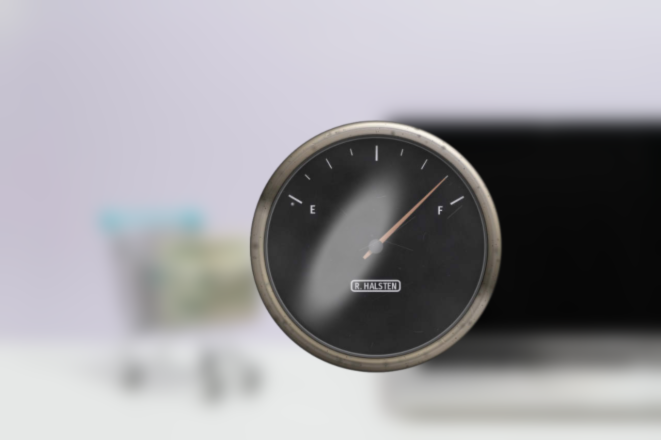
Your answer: 0.875
